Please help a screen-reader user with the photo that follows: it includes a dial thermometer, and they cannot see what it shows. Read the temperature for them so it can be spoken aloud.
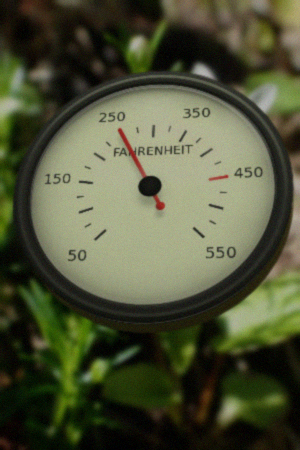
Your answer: 250 °F
